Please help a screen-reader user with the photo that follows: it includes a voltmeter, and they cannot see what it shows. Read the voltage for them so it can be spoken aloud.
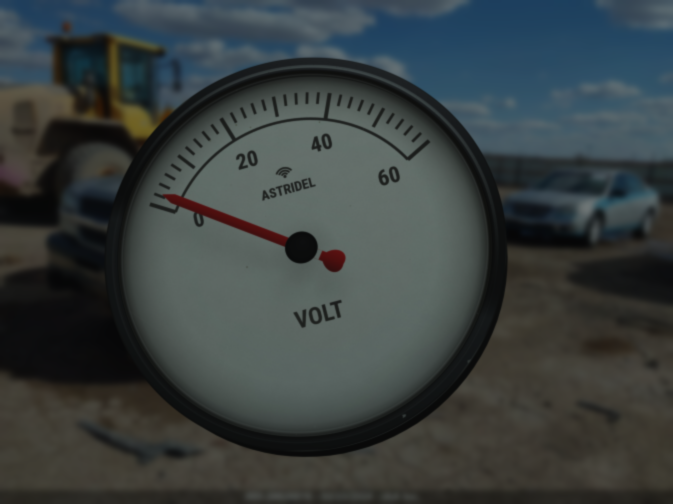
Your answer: 2 V
